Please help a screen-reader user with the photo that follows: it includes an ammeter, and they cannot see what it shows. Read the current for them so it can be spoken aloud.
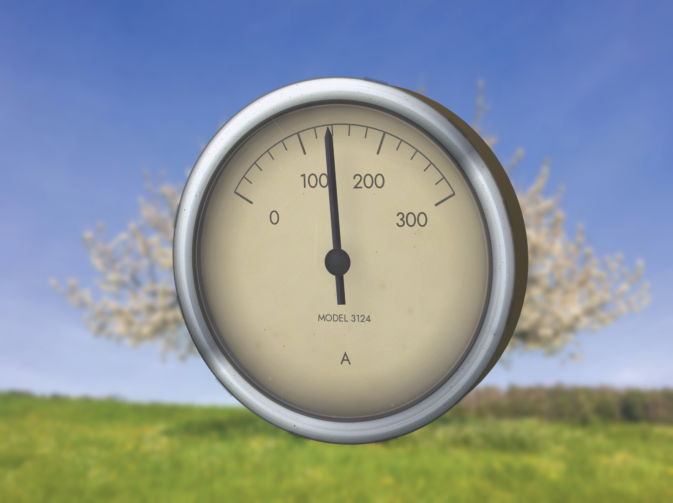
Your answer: 140 A
